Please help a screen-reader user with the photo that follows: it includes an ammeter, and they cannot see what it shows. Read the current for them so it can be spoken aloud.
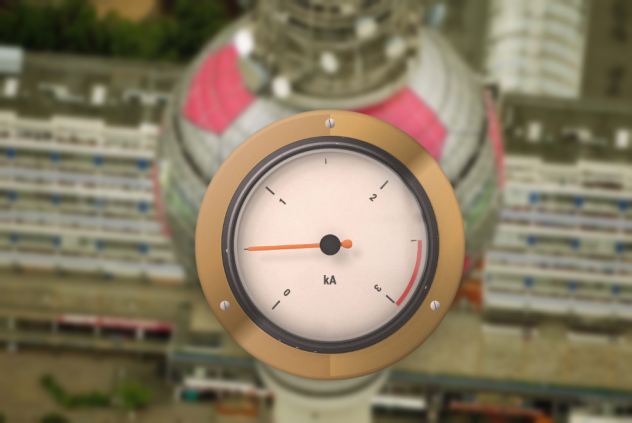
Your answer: 0.5 kA
